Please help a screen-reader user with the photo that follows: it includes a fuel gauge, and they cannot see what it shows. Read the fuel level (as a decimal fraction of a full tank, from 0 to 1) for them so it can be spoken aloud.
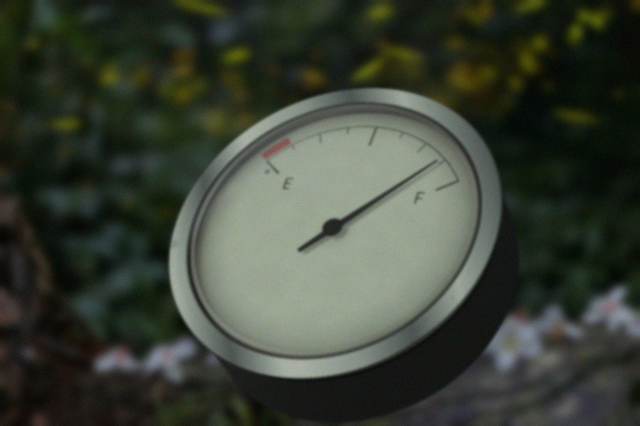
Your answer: 0.875
